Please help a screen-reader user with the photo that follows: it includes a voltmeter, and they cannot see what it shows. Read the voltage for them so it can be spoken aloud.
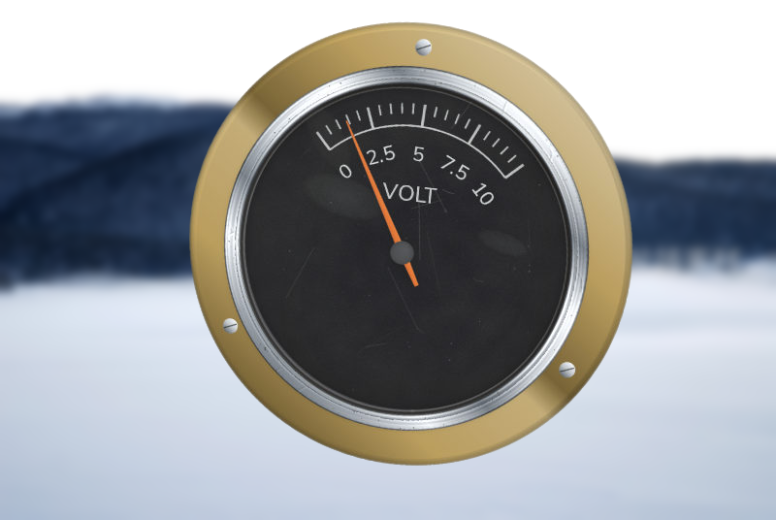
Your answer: 1.5 V
